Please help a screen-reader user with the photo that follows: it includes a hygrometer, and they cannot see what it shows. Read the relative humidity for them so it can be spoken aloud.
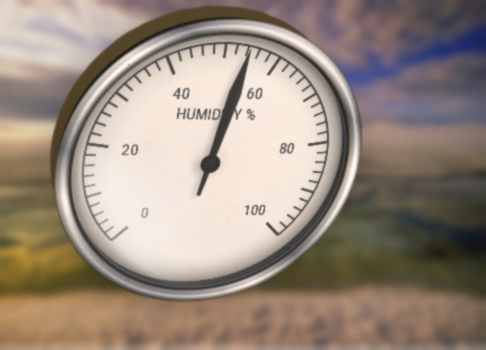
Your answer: 54 %
